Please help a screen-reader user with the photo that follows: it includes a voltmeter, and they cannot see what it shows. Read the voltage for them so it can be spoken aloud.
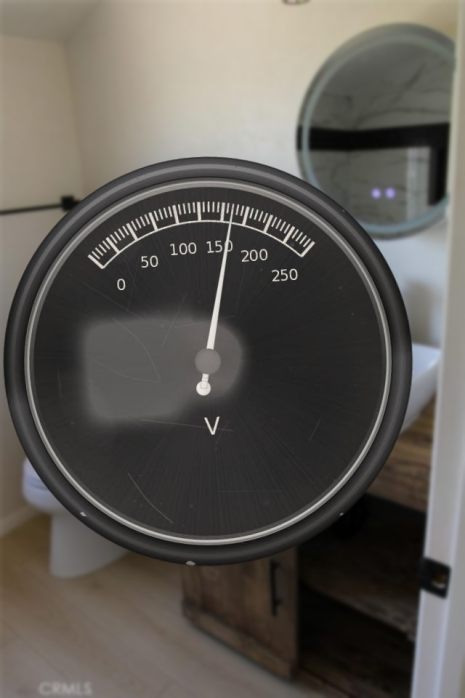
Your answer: 160 V
